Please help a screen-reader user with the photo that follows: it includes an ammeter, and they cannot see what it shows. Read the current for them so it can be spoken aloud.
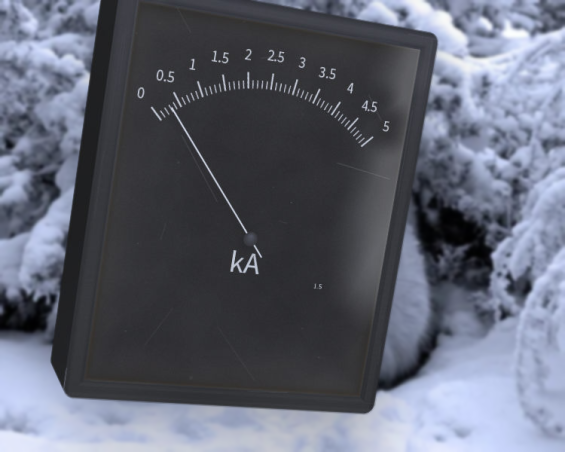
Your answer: 0.3 kA
